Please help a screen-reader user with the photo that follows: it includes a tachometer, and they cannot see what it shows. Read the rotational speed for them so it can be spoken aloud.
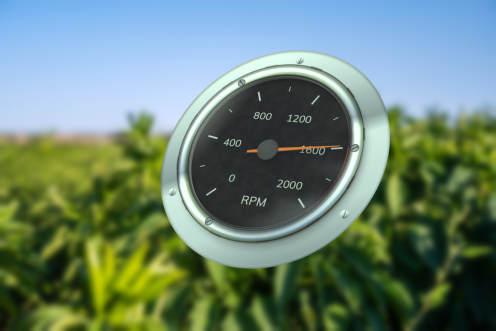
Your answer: 1600 rpm
